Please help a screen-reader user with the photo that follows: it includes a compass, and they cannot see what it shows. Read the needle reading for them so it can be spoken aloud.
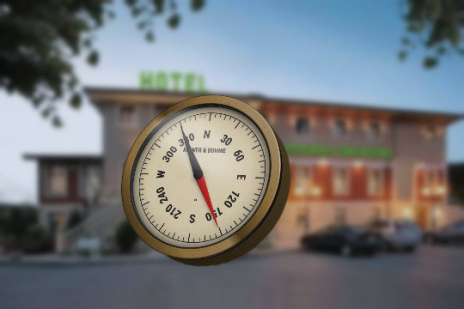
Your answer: 150 °
